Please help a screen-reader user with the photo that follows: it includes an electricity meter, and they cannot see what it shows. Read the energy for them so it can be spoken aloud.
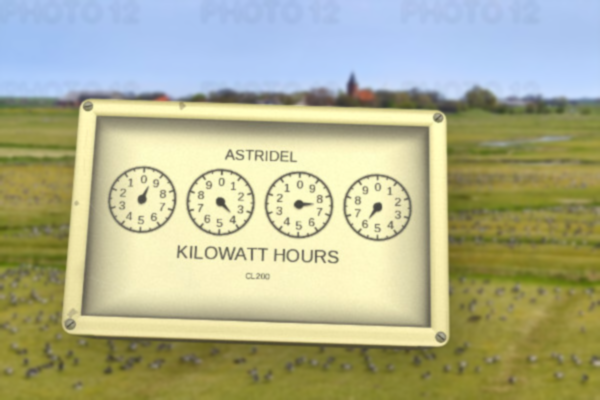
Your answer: 9376 kWh
